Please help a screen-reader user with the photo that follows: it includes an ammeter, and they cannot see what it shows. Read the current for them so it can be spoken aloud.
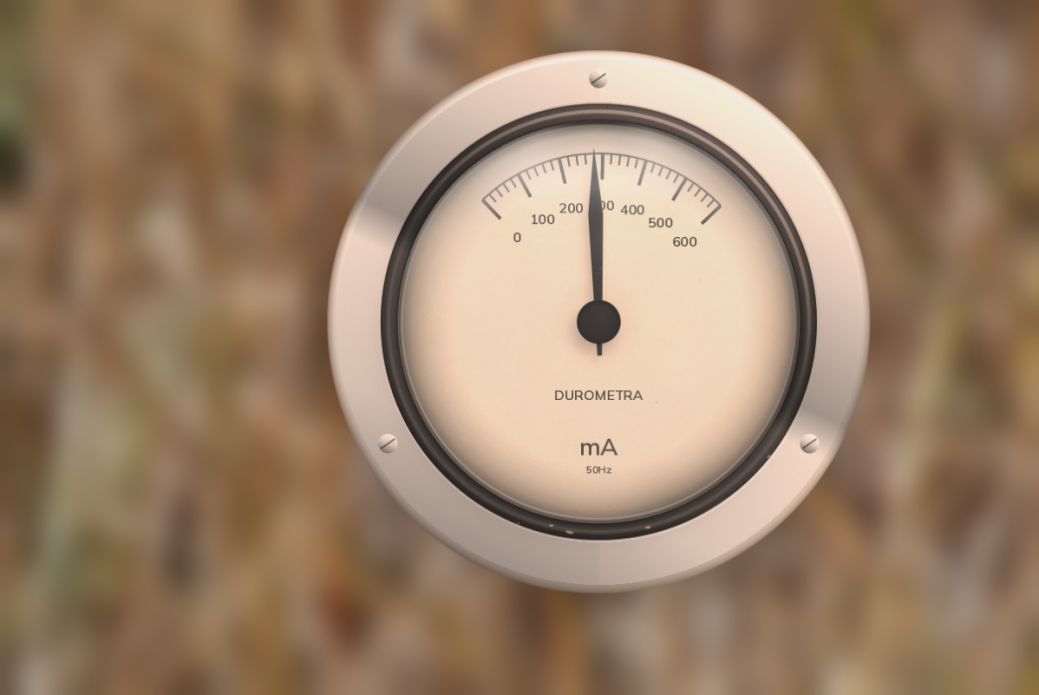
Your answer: 280 mA
